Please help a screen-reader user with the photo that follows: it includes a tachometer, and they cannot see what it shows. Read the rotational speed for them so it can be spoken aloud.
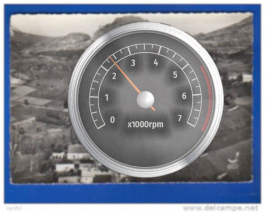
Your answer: 2375 rpm
